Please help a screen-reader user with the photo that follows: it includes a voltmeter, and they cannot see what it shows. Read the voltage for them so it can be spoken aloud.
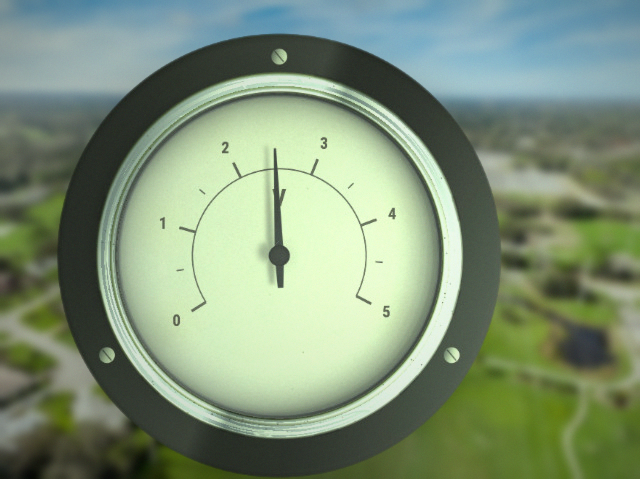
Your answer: 2.5 V
